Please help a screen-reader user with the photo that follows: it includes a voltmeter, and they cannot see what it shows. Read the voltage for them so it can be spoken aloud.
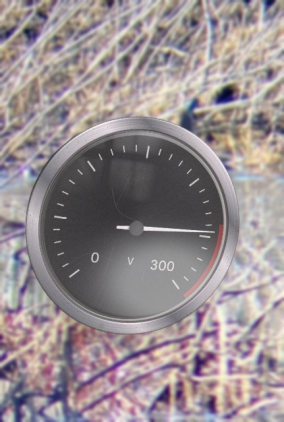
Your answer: 245 V
